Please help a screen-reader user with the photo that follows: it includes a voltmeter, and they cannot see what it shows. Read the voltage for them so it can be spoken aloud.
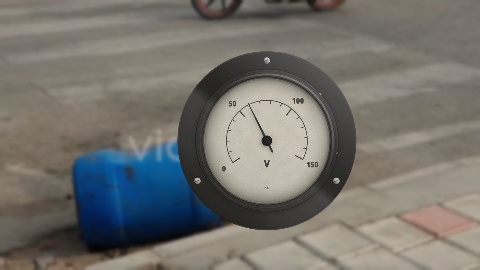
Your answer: 60 V
